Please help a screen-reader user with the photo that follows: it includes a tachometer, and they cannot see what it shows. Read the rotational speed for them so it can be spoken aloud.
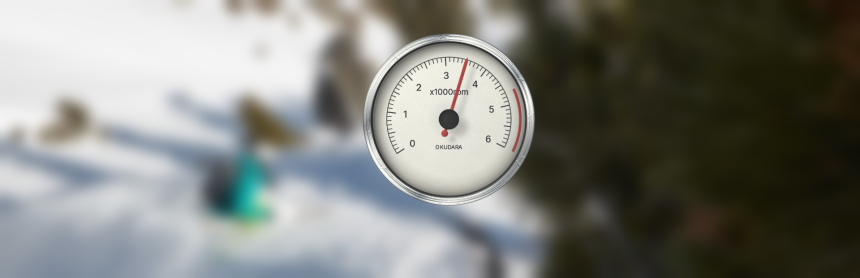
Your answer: 3500 rpm
